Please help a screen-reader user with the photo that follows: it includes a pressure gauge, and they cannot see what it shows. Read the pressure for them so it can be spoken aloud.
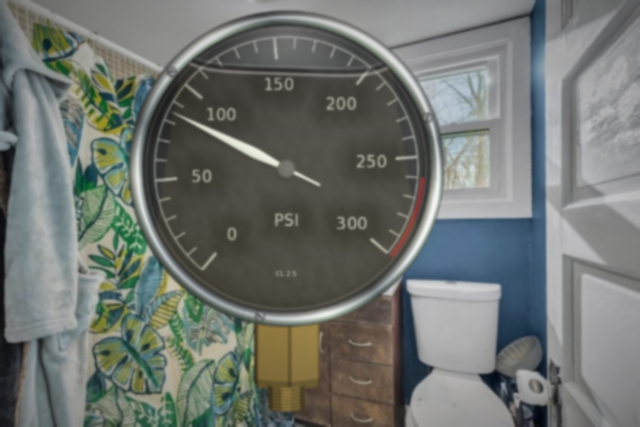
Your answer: 85 psi
